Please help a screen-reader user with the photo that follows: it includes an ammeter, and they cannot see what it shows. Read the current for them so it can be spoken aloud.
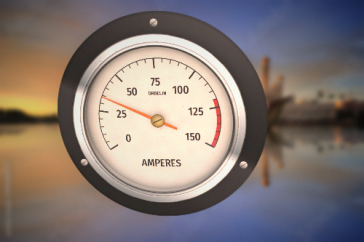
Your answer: 35 A
